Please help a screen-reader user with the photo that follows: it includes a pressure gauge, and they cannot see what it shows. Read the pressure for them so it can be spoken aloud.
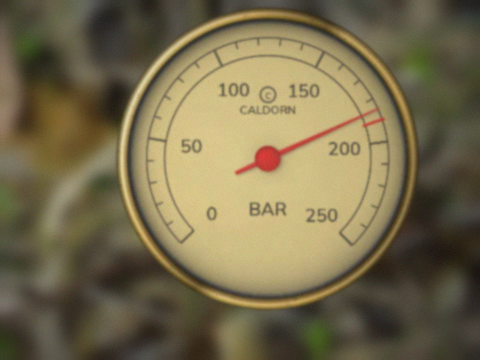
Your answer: 185 bar
